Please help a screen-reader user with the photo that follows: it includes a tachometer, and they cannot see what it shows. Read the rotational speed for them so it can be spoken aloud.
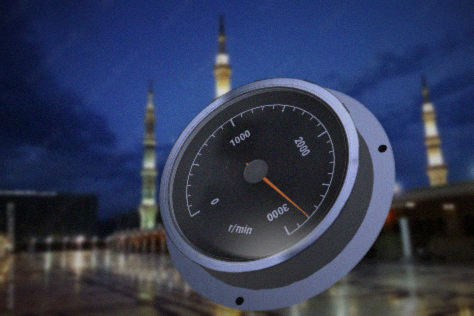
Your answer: 2800 rpm
